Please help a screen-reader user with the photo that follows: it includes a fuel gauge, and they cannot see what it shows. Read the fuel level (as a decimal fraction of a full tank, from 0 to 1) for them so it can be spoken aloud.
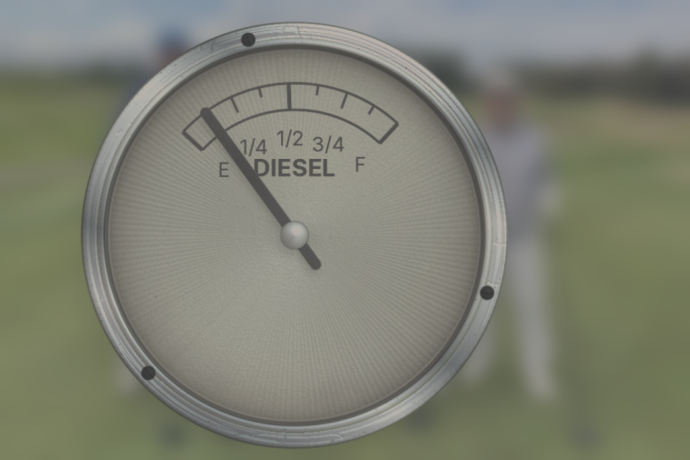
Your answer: 0.125
